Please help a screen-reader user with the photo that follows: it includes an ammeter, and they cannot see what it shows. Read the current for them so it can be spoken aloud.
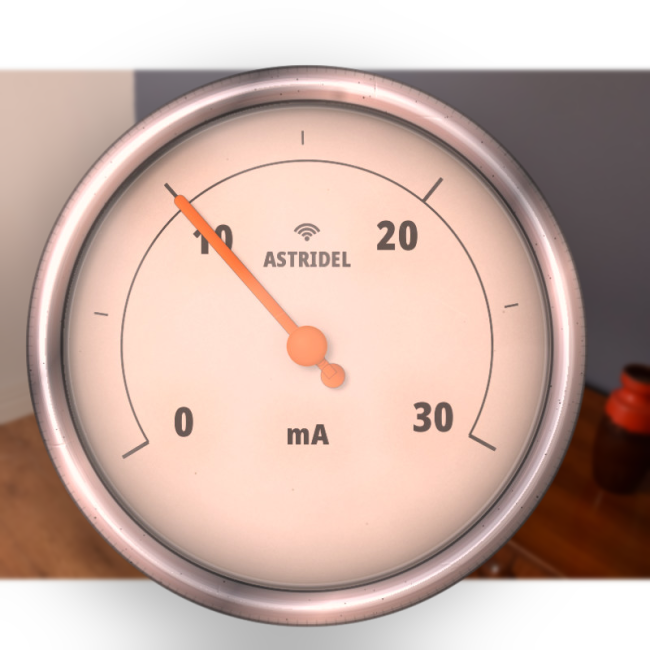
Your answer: 10 mA
